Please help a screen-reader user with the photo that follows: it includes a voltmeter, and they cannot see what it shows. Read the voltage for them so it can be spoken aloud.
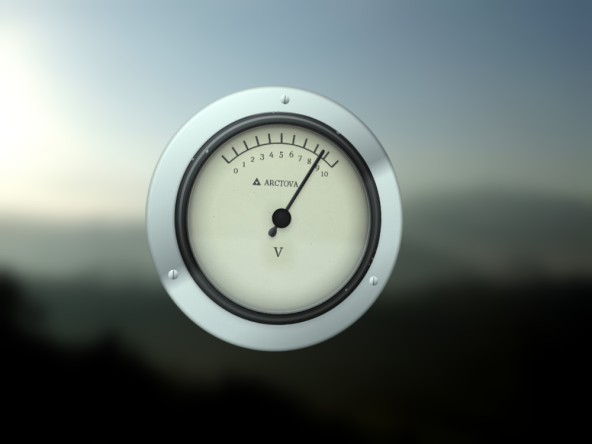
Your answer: 8.5 V
